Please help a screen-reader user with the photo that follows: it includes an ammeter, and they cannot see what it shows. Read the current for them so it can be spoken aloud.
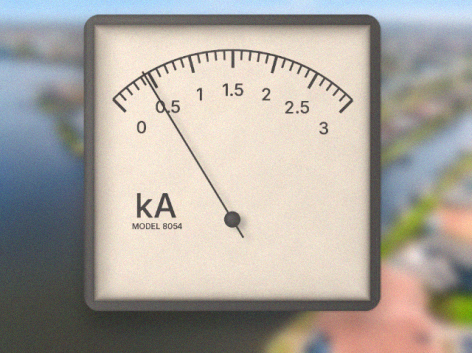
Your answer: 0.45 kA
